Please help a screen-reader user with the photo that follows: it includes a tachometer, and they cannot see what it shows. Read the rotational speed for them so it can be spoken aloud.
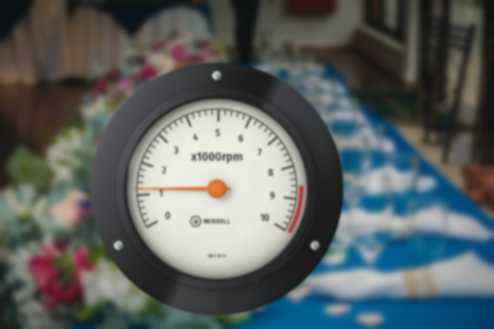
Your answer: 1200 rpm
